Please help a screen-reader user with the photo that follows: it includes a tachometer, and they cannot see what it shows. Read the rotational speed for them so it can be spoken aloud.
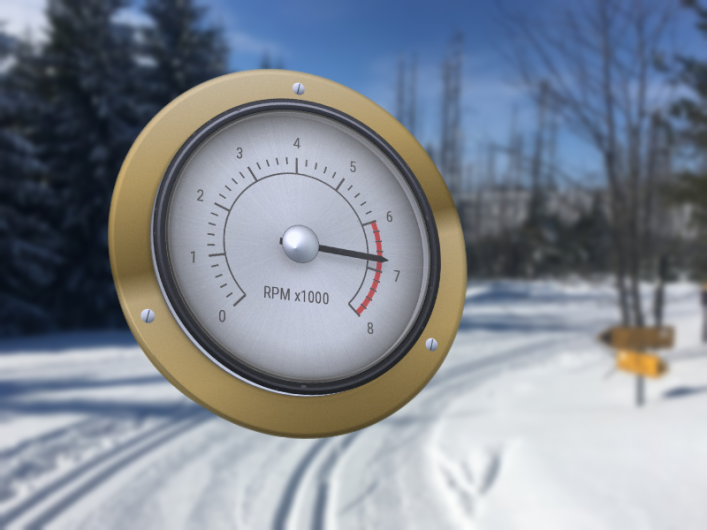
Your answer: 6800 rpm
